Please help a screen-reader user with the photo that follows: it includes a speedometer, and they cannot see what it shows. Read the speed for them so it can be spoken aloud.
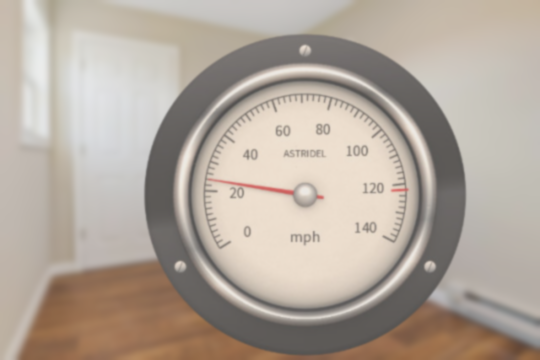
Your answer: 24 mph
